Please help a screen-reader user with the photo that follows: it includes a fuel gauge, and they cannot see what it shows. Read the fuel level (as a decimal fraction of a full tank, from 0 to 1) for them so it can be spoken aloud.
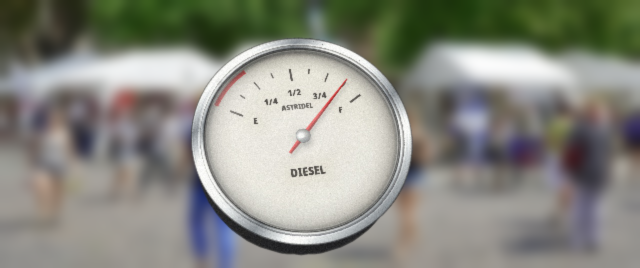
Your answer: 0.875
